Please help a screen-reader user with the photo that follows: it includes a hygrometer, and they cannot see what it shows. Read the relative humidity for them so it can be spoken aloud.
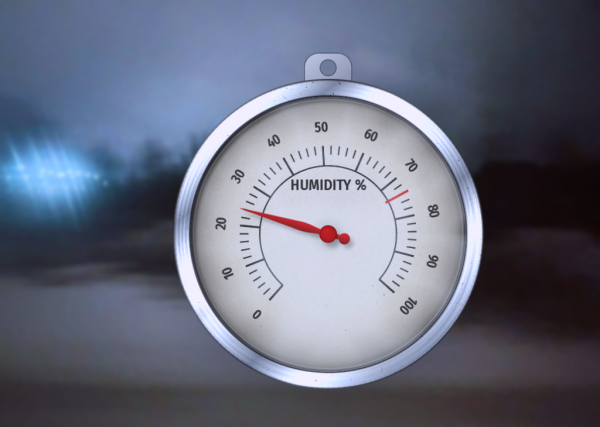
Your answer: 24 %
